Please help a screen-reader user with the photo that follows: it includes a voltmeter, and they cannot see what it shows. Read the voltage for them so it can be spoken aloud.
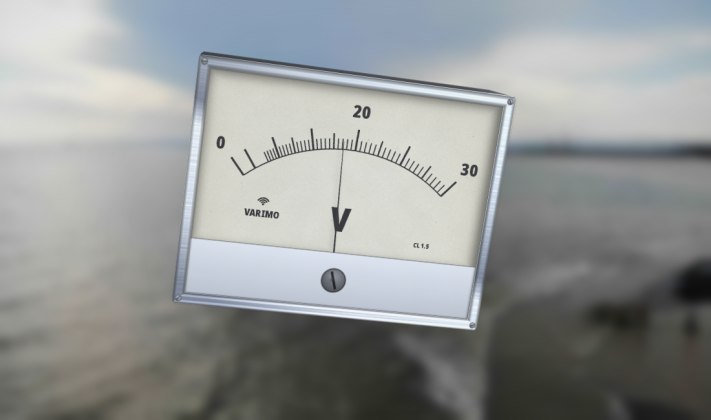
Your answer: 18.5 V
